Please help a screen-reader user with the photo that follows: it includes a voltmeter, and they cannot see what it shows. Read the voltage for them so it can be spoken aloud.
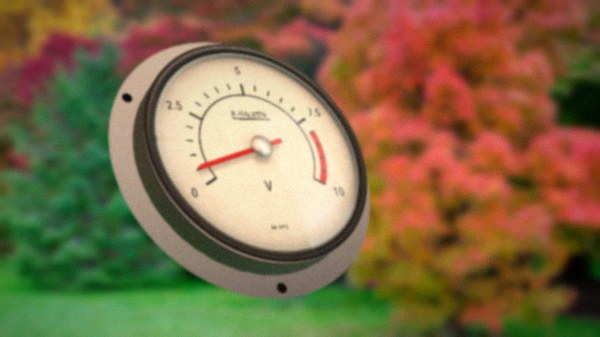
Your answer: 0.5 V
